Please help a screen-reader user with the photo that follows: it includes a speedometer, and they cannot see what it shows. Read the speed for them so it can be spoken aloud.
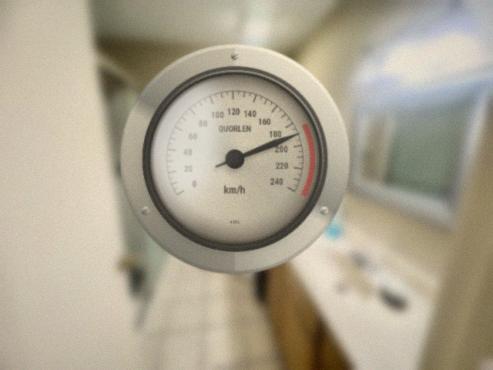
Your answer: 190 km/h
